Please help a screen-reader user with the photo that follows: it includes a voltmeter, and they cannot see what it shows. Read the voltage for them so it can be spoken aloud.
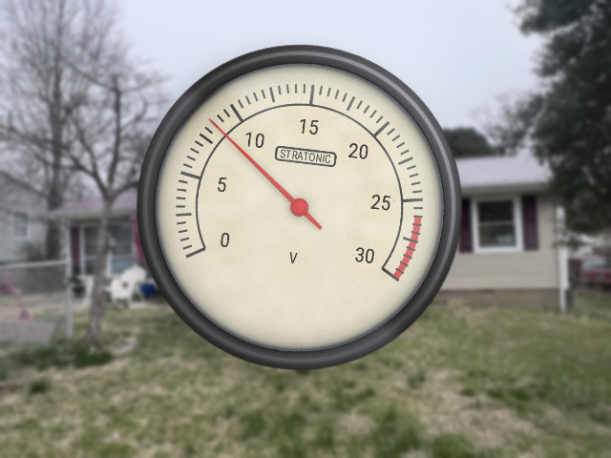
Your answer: 8.5 V
